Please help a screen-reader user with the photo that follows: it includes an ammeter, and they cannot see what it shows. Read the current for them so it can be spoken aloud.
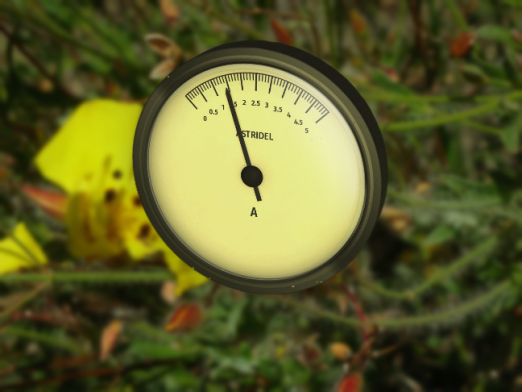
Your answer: 1.5 A
